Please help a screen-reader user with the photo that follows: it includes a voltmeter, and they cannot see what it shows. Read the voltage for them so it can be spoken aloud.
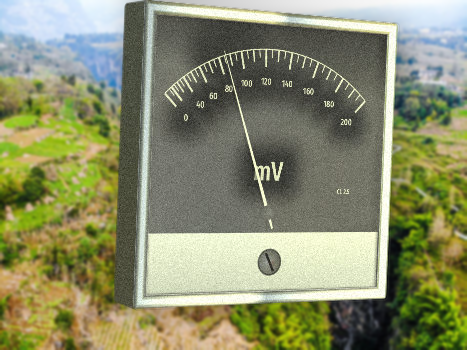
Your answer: 85 mV
